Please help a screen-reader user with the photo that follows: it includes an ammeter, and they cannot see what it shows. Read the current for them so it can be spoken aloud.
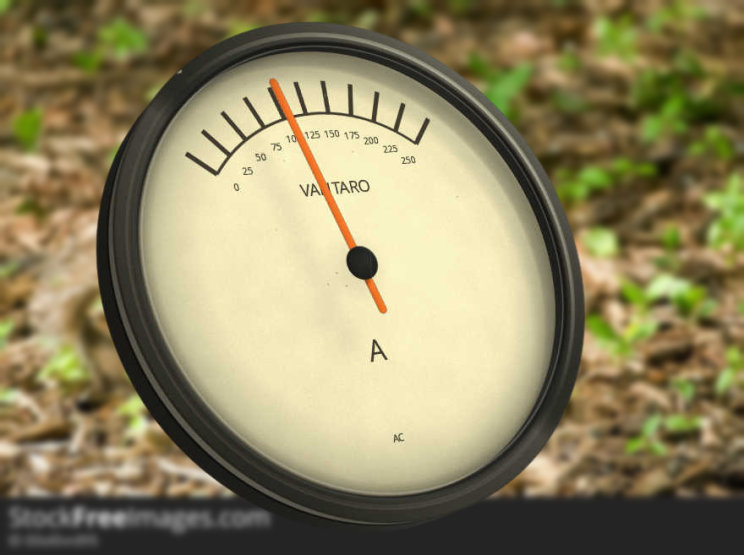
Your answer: 100 A
